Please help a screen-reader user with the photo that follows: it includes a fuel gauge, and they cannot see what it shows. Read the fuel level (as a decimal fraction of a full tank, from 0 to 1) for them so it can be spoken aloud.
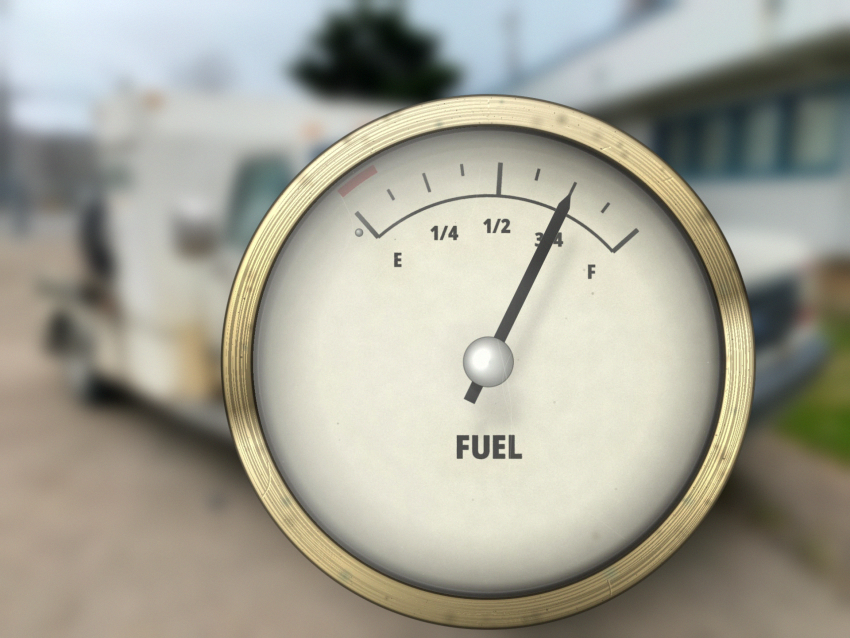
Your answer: 0.75
